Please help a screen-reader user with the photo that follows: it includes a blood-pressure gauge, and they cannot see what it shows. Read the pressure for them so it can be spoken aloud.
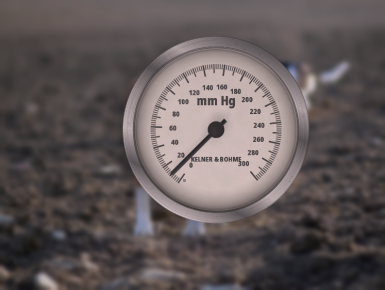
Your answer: 10 mmHg
